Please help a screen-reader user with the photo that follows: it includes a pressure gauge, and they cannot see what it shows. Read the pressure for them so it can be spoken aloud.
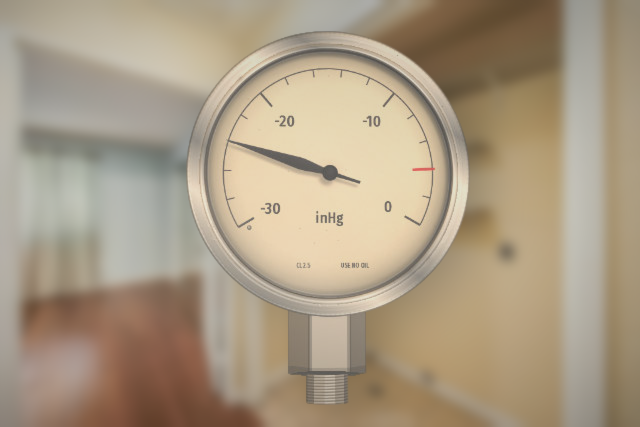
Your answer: -24 inHg
